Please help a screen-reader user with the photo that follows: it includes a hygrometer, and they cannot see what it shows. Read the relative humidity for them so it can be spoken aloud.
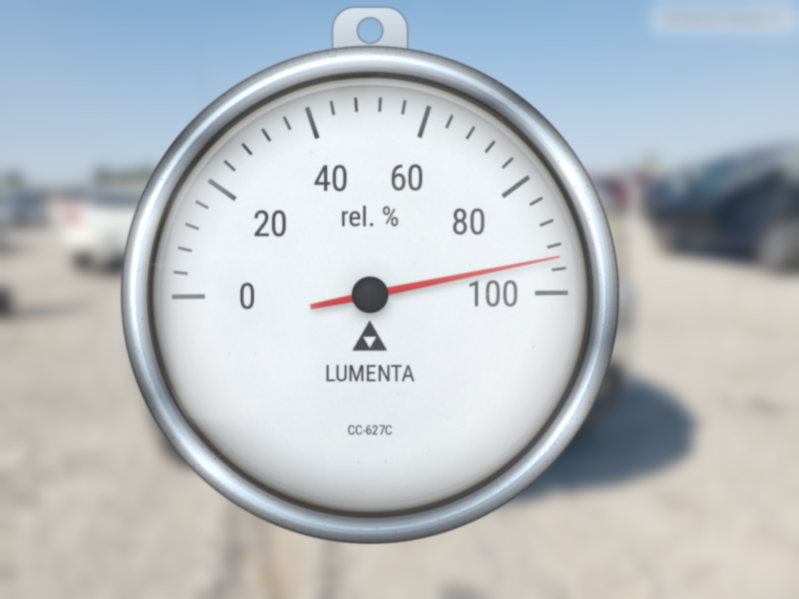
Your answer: 94 %
